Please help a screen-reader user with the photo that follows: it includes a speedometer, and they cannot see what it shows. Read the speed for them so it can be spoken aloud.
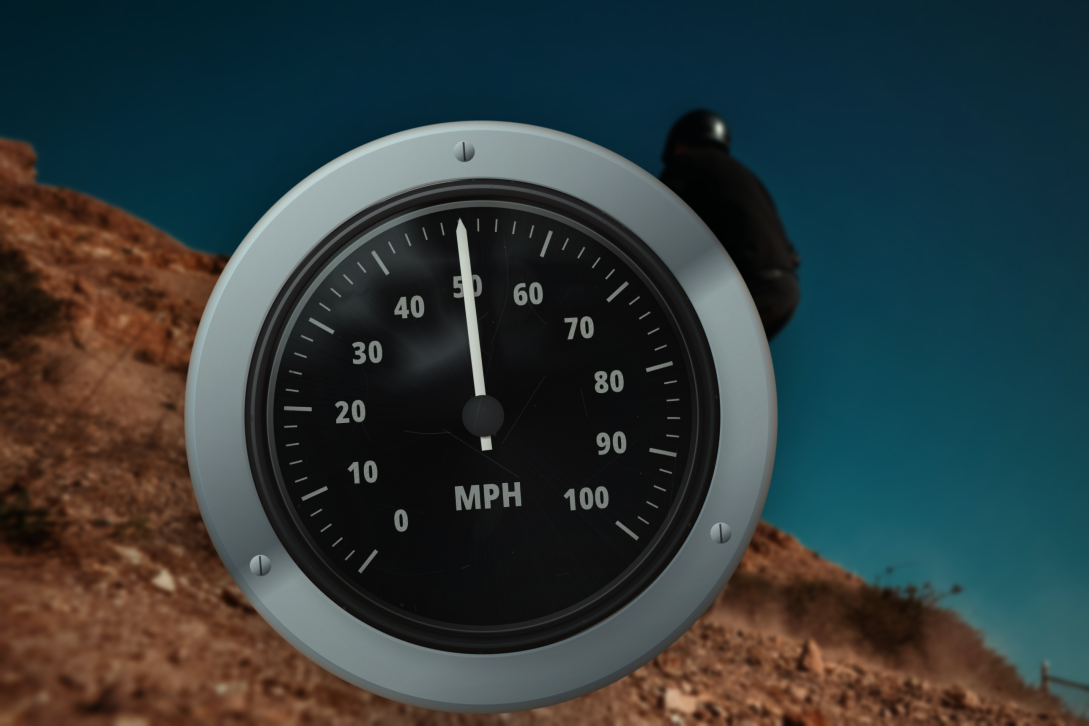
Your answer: 50 mph
